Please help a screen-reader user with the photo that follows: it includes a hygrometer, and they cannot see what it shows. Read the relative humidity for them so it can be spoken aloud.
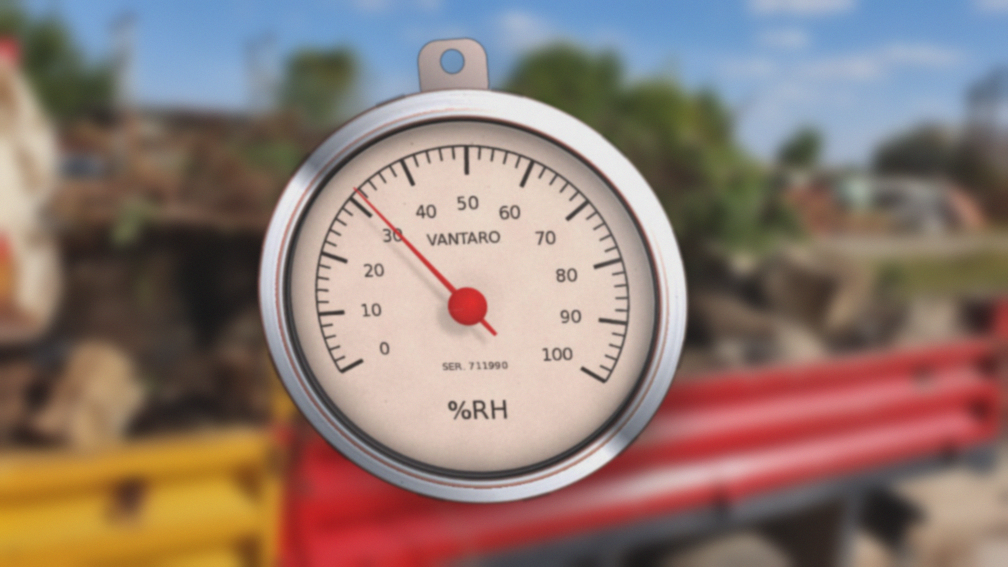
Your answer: 32 %
